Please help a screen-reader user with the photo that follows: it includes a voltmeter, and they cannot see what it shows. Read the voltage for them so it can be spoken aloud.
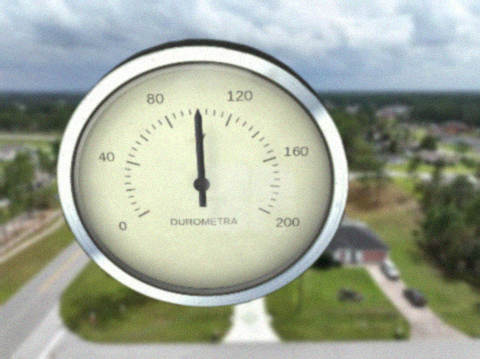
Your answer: 100 V
